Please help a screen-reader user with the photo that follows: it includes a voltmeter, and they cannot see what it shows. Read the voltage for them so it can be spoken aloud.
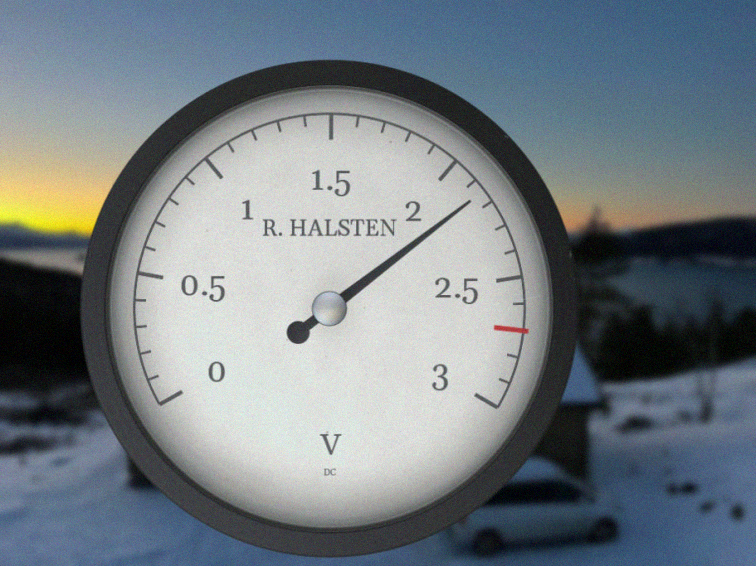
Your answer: 2.15 V
